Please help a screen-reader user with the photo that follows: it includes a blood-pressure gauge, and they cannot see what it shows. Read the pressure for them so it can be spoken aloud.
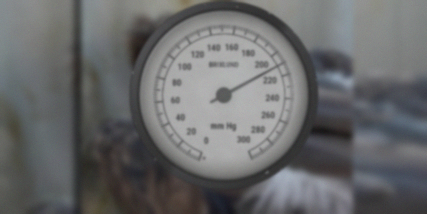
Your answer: 210 mmHg
